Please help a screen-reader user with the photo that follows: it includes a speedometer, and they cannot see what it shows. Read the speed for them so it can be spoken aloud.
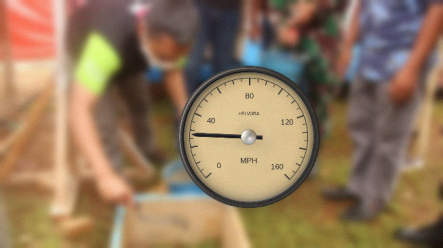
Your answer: 27.5 mph
